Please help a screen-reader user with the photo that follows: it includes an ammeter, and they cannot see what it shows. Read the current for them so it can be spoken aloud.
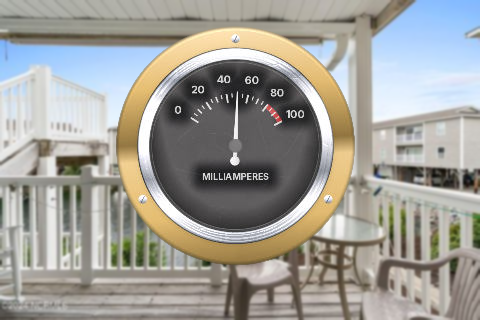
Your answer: 50 mA
